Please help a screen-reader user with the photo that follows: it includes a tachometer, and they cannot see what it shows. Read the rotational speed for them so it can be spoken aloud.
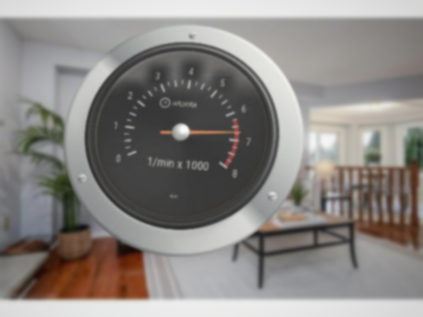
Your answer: 6750 rpm
